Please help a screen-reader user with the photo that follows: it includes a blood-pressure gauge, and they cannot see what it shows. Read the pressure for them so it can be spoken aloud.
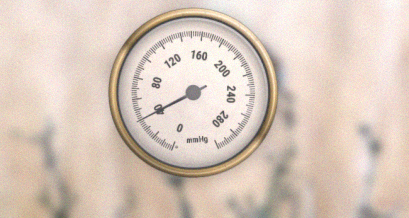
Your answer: 40 mmHg
